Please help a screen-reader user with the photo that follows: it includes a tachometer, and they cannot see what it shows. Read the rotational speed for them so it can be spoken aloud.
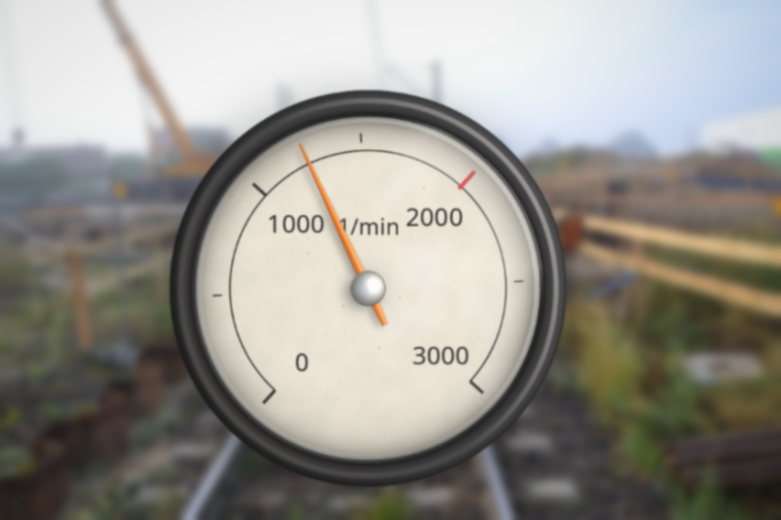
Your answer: 1250 rpm
